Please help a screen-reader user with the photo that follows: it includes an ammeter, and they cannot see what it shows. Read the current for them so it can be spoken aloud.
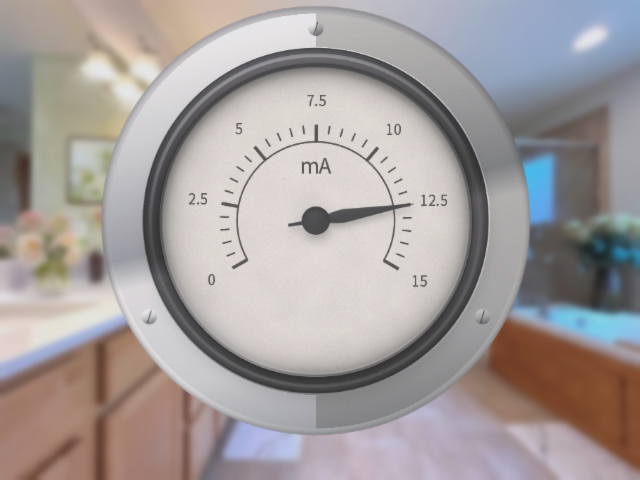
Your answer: 12.5 mA
